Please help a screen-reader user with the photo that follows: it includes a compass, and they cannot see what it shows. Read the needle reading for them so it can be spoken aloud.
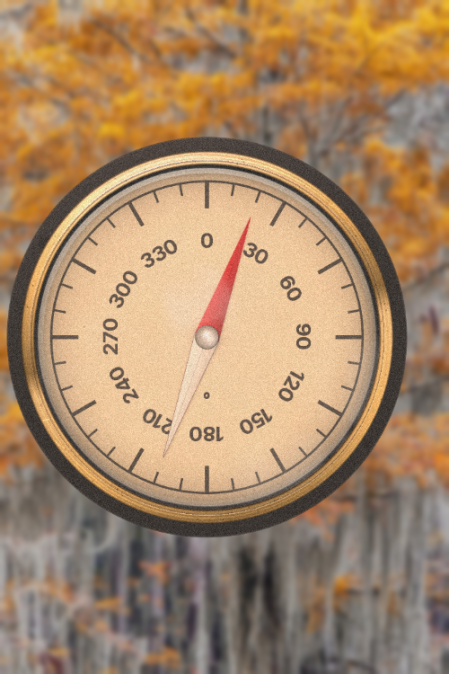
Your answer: 20 °
